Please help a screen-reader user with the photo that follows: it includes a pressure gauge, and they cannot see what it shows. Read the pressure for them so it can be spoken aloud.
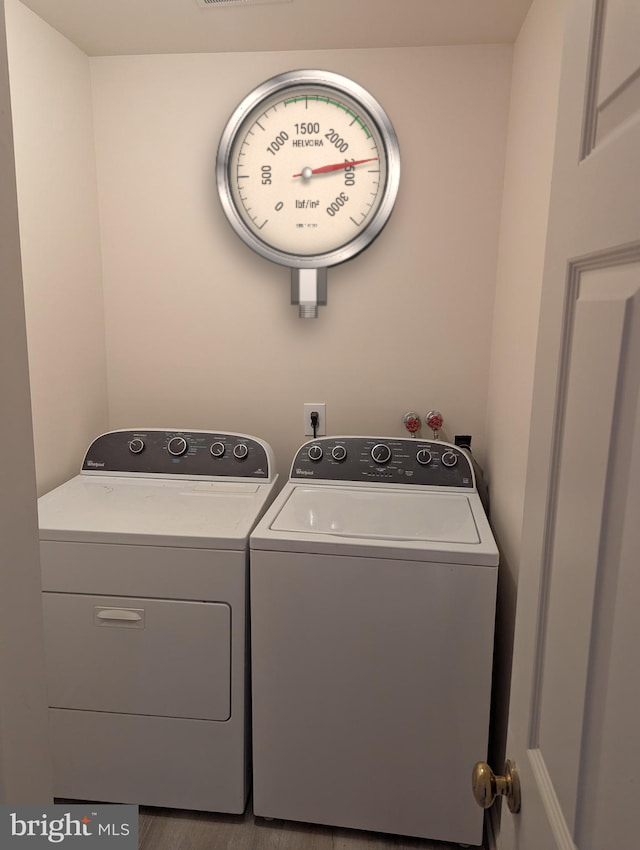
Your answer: 2400 psi
